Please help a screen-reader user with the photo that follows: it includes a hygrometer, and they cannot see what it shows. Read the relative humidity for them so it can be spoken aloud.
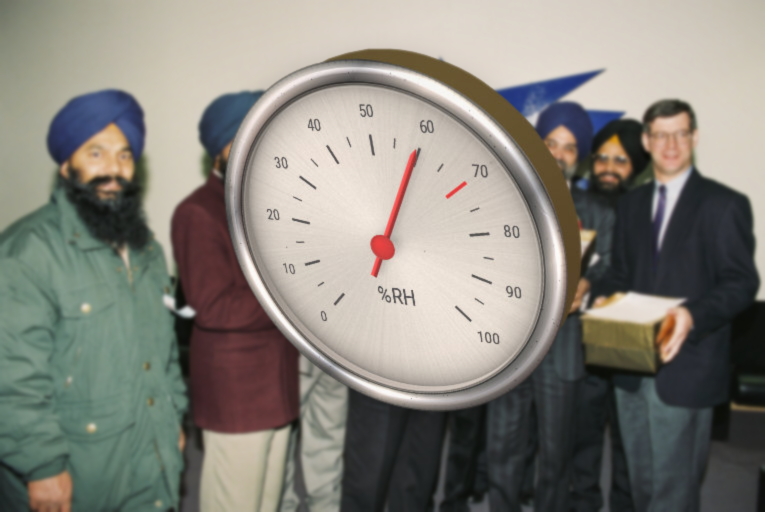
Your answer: 60 %
